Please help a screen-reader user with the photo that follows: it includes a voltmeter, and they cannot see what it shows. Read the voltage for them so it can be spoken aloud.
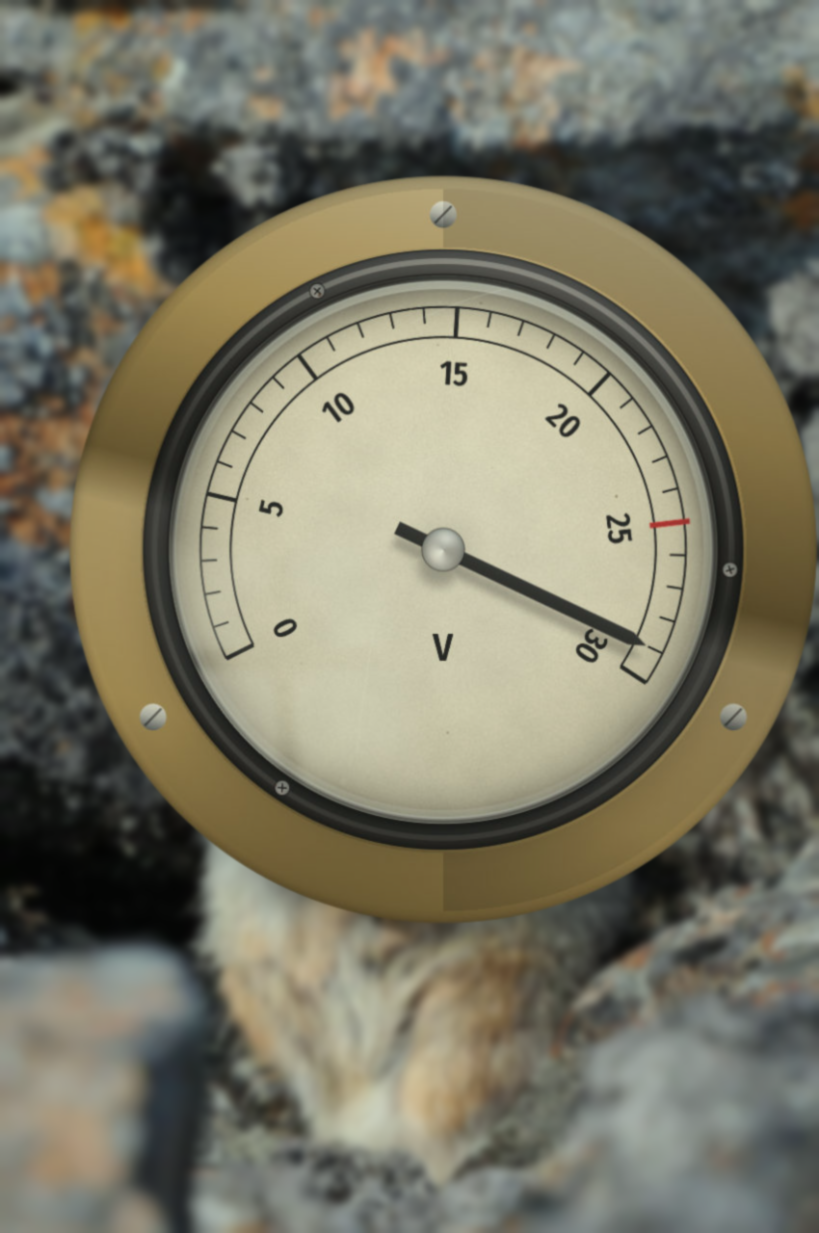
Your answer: 29 V
